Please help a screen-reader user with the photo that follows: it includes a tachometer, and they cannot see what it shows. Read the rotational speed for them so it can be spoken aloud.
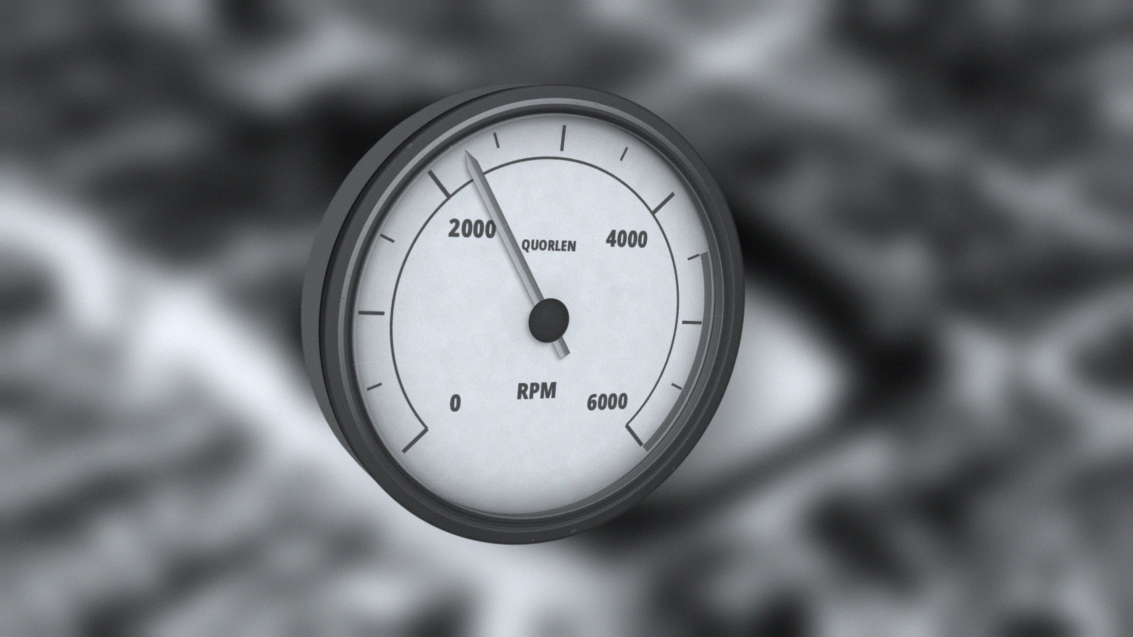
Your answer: 2250 rpm
